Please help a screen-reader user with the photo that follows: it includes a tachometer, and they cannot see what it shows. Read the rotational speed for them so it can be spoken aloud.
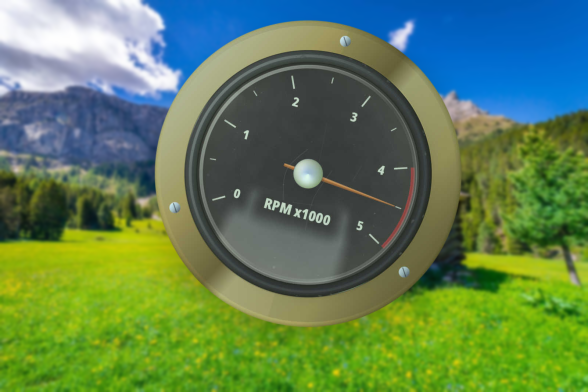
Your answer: 4500 rpm
